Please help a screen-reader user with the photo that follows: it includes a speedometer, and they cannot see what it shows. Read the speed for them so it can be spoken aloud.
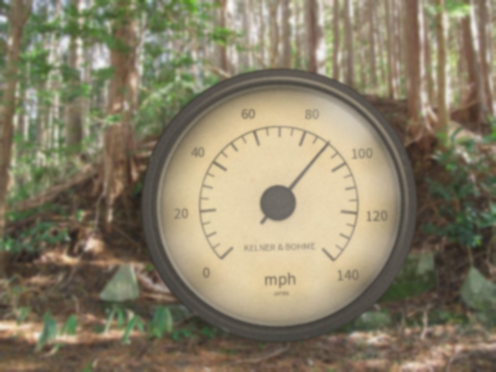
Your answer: 90 mph
